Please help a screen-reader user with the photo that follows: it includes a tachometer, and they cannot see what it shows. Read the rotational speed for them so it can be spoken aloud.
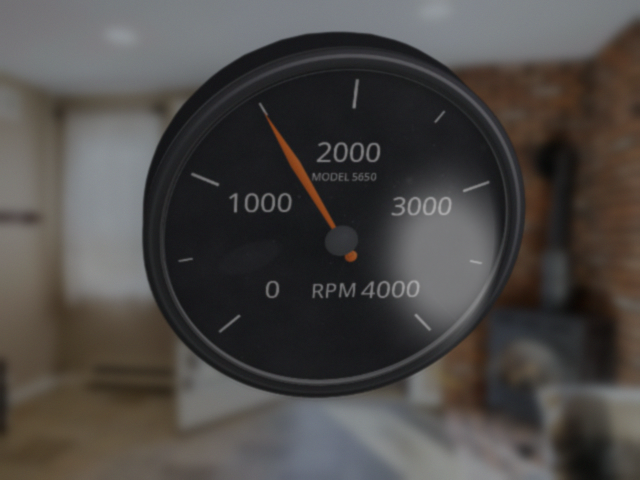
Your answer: 1500 rpm
